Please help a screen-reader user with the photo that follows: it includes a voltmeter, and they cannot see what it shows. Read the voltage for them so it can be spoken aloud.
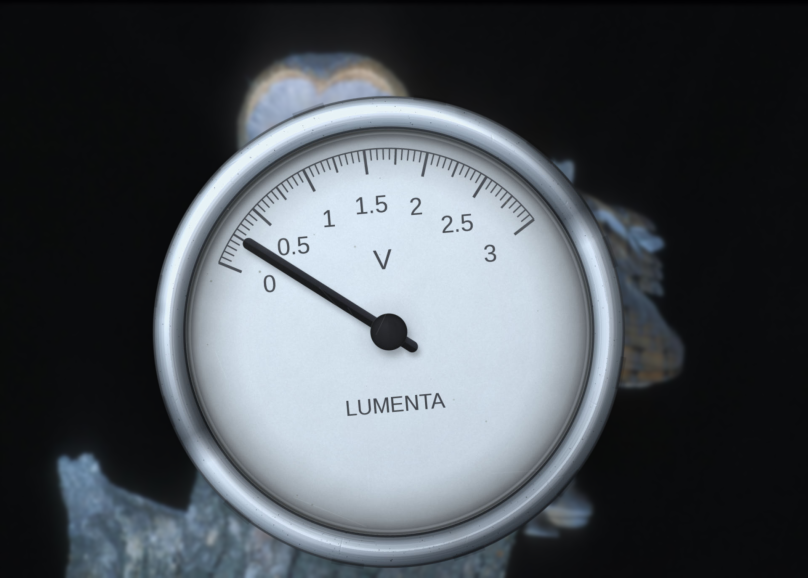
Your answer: 0.25 V
